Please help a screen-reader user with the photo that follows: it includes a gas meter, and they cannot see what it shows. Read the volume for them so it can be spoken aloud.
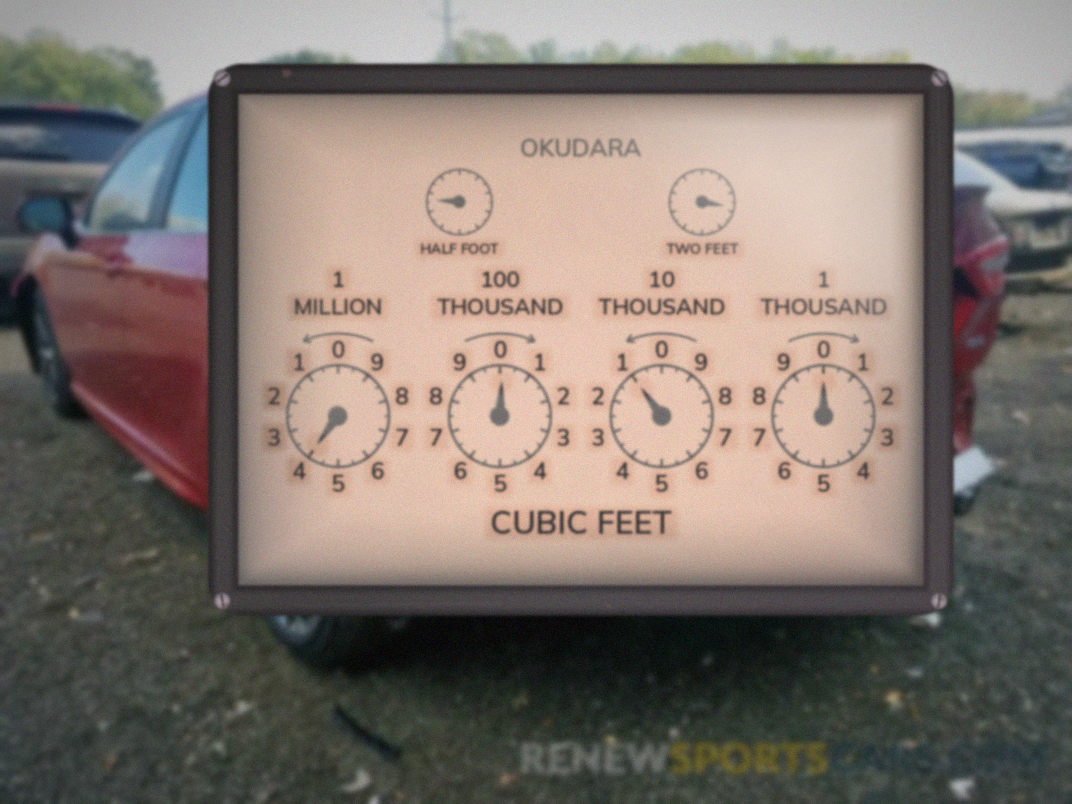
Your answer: 401000 ft³
